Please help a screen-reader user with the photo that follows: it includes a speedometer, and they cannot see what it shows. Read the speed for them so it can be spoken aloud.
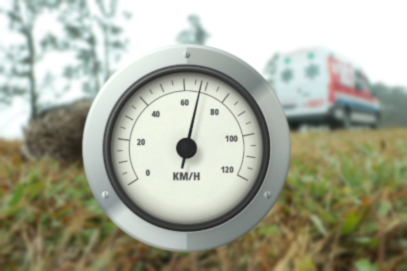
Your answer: 67.5 km/h
